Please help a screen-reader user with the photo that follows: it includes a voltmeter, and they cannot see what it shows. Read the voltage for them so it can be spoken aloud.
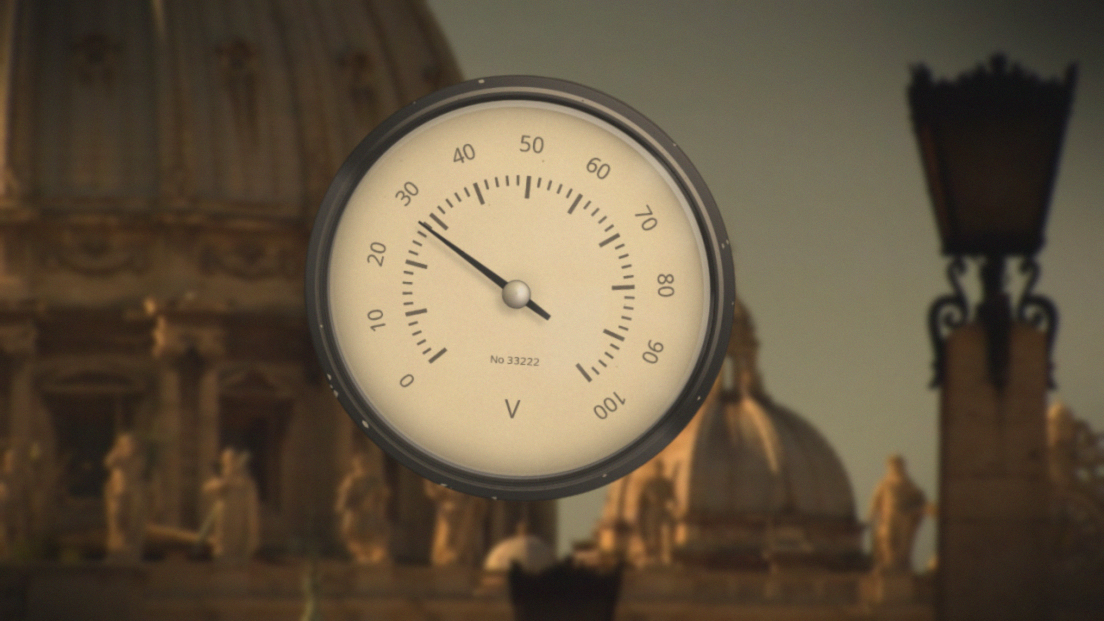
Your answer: 28 V
